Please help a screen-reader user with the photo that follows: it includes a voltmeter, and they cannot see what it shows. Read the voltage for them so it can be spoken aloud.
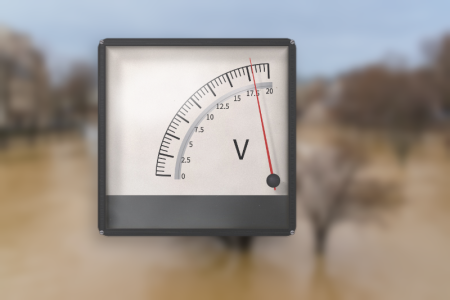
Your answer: 18 V
